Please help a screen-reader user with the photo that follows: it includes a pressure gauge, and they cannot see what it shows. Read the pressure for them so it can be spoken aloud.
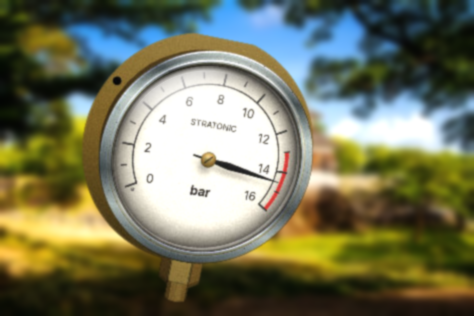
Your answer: 14.5 bar
